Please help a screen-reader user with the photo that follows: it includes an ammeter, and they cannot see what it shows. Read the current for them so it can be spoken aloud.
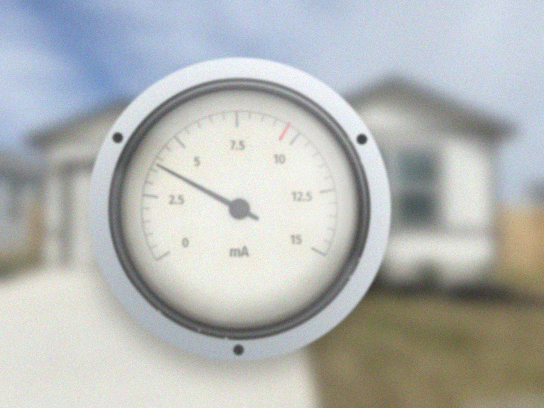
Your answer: 3.75 mA
